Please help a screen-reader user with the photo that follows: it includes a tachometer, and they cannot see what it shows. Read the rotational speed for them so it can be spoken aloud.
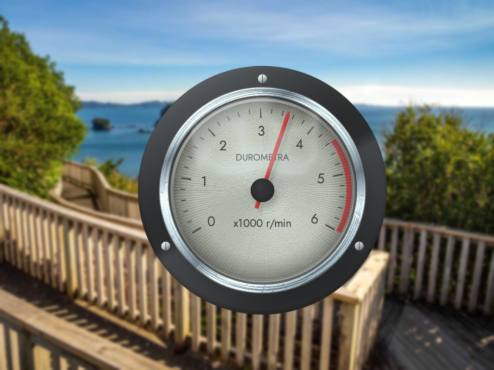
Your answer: 3500 rpm
